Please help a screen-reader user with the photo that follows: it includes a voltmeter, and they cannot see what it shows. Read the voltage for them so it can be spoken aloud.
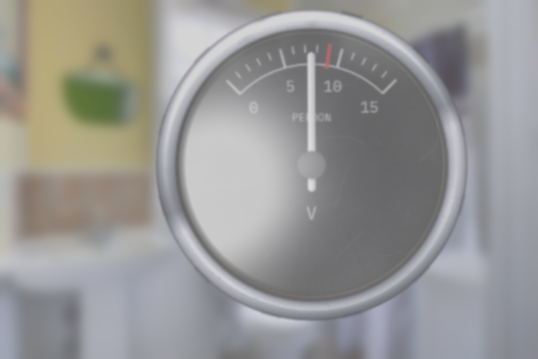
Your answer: 7.5 V
